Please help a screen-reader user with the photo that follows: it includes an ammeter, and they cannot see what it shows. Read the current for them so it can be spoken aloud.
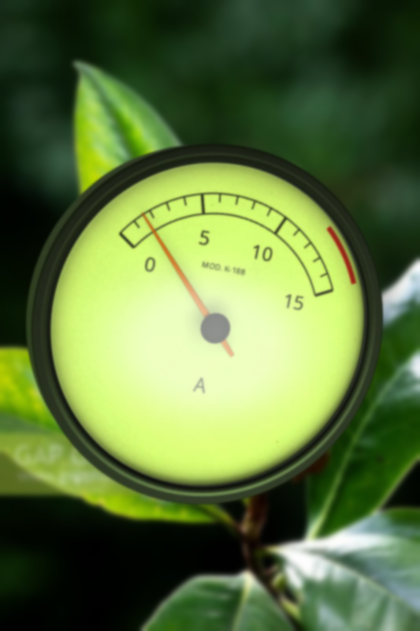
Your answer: 1.5 A
